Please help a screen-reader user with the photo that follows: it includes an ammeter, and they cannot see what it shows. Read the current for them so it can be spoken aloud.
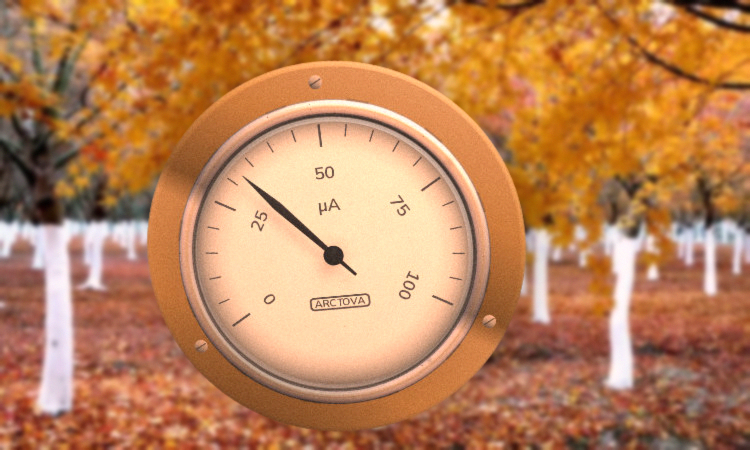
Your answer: 32.5 µA
